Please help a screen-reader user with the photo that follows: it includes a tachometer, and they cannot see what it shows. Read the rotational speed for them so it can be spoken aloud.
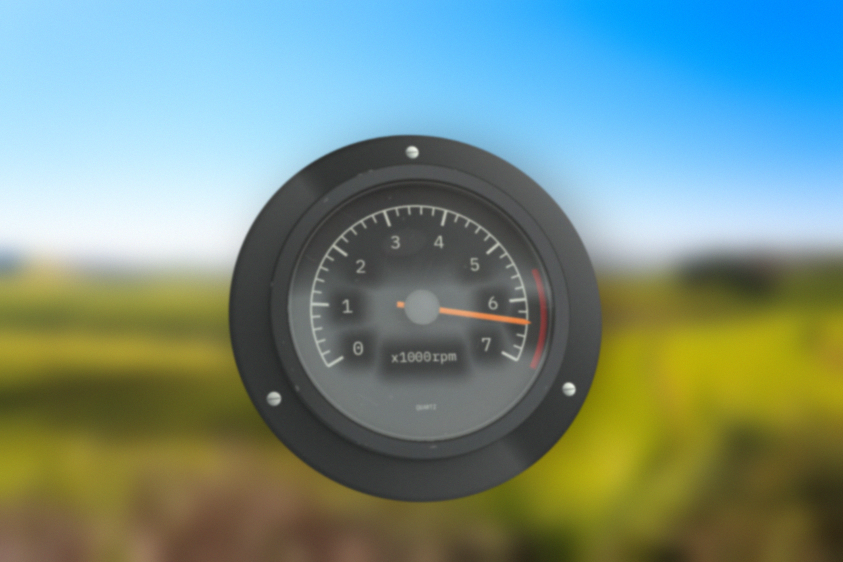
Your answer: 6400 rpm
